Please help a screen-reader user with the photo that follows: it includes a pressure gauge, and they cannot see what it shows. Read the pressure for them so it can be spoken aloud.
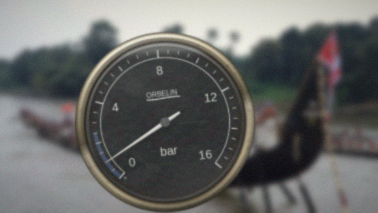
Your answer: 1 bar
